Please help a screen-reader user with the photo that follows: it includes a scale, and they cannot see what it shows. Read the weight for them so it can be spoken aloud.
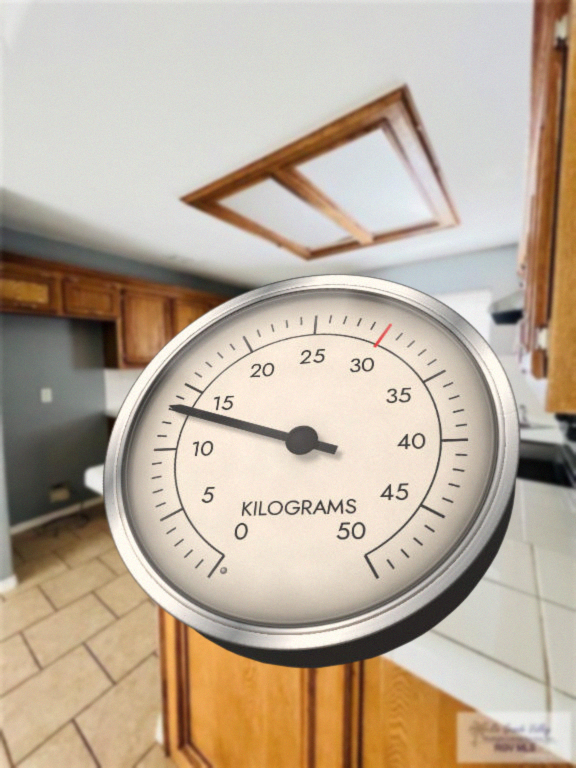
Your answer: 13 kg
